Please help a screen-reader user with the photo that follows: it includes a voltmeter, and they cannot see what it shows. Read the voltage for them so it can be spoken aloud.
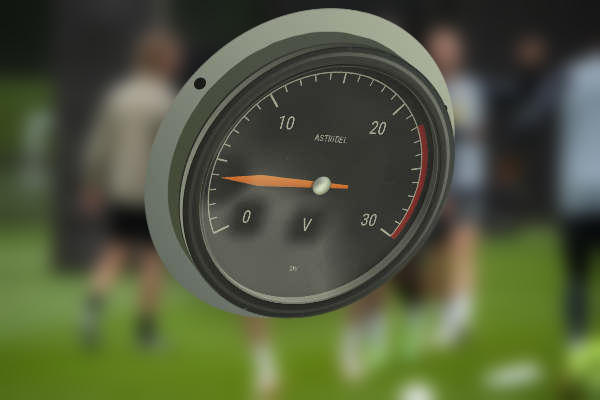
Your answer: 4 V
